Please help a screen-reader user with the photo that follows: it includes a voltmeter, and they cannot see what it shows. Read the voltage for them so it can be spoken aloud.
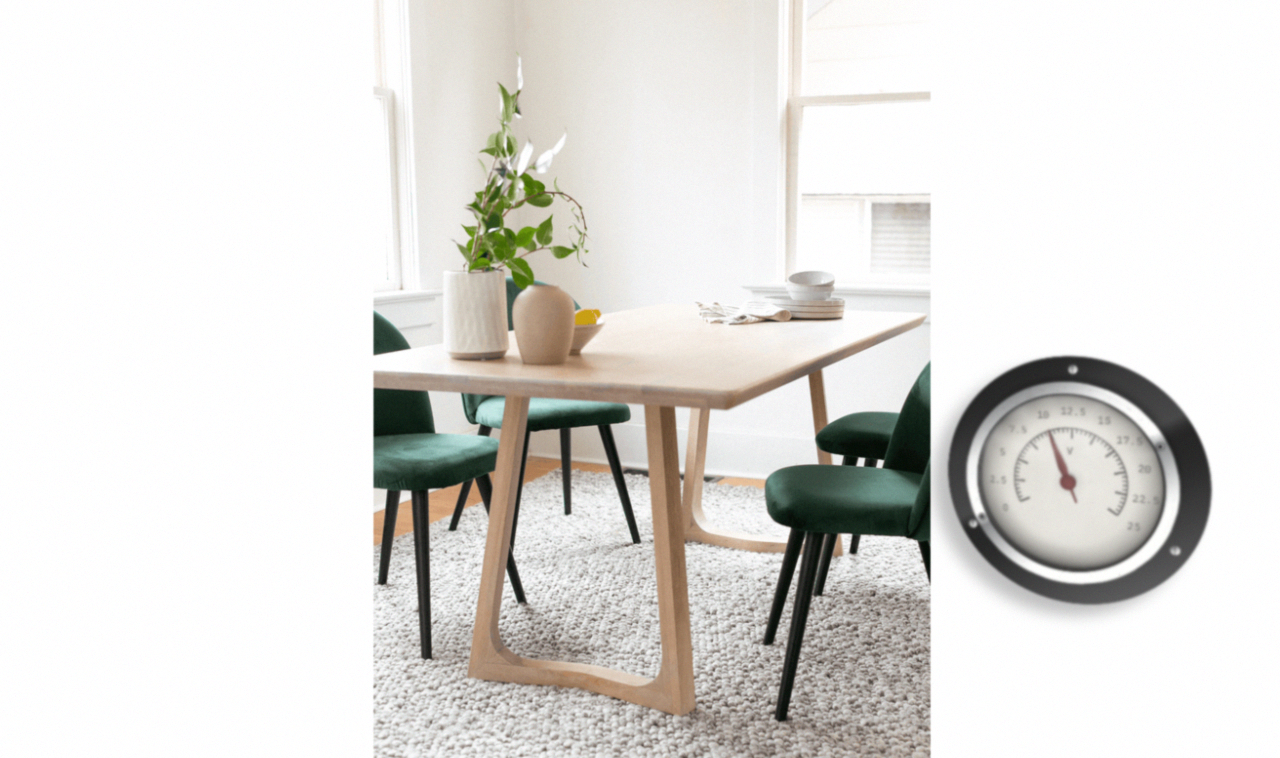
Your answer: 10 V
